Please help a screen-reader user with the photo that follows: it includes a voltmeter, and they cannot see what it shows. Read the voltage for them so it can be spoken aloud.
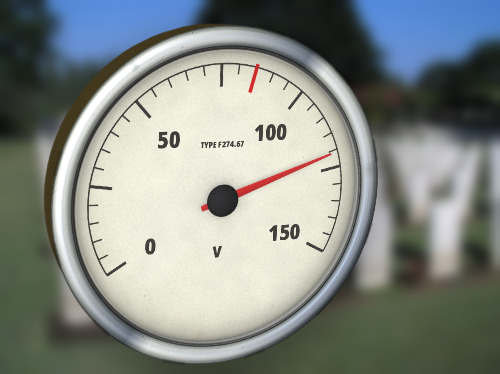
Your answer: 120 V
